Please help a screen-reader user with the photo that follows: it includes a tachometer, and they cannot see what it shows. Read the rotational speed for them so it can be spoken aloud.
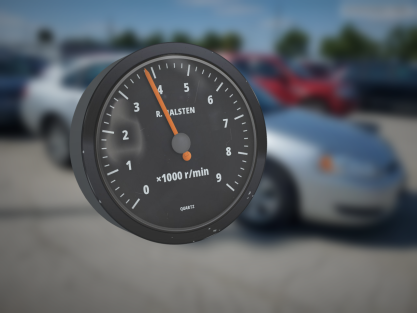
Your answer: 3800 rpm
